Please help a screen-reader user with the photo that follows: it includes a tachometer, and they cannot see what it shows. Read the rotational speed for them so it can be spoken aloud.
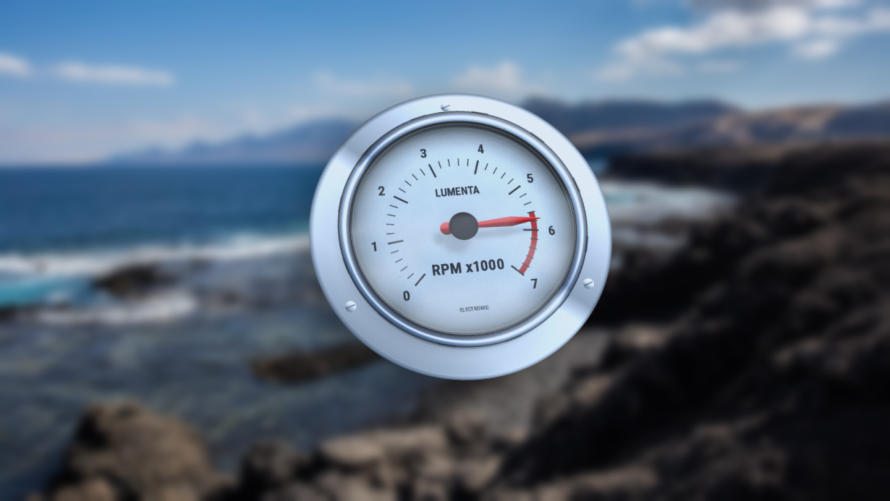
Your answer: 5800 rpm
